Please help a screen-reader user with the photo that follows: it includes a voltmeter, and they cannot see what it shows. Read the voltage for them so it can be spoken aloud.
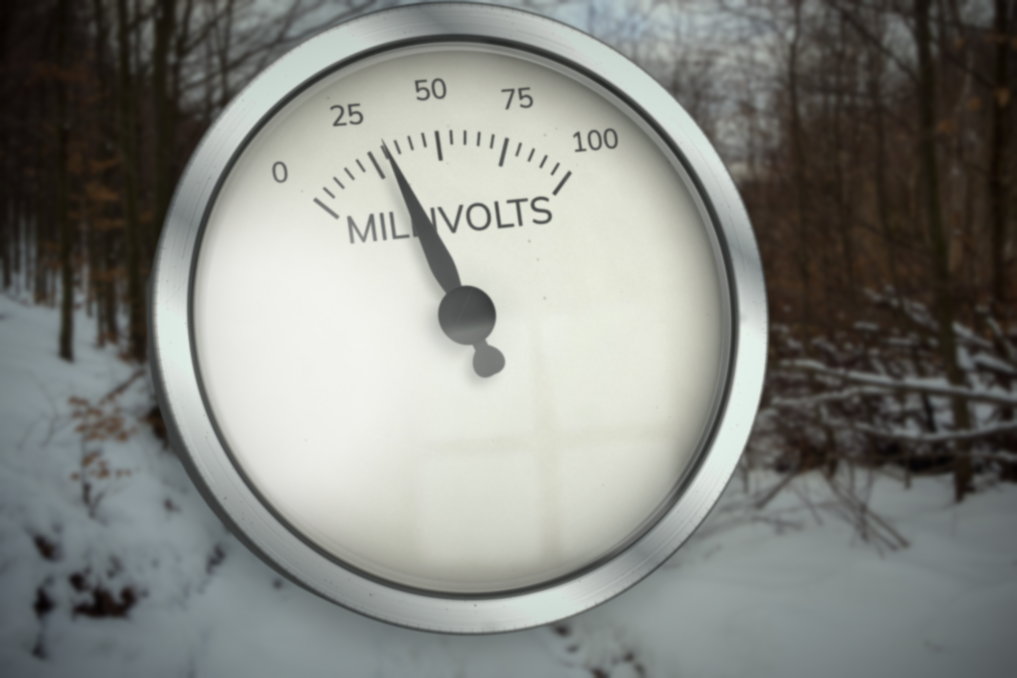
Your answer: 30 mV
